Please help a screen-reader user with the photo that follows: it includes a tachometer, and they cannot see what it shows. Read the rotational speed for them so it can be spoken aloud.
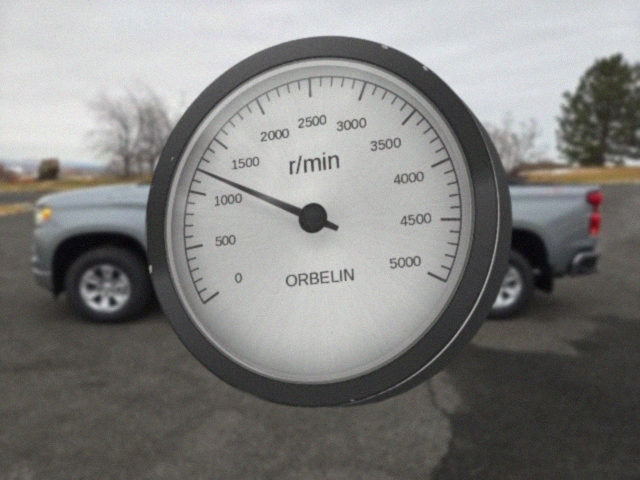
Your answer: 1200 rpm
